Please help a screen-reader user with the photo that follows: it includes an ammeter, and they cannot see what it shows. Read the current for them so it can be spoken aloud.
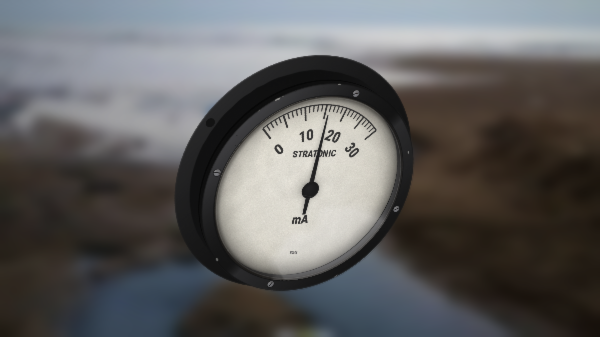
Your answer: 15 mA
